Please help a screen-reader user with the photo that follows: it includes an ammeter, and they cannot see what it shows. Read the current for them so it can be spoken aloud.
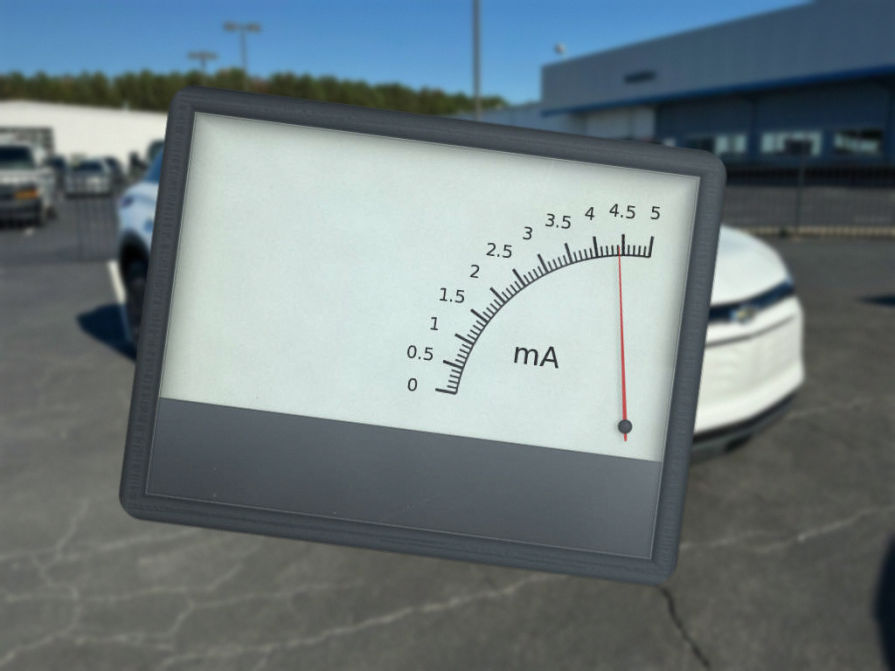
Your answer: 4.4 mA
